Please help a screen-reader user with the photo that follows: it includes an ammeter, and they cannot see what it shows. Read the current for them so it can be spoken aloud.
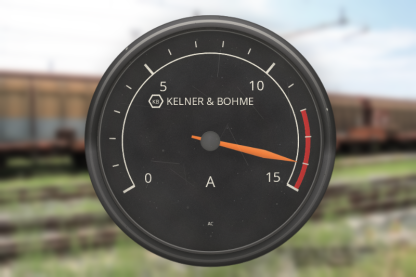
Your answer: 14 A
